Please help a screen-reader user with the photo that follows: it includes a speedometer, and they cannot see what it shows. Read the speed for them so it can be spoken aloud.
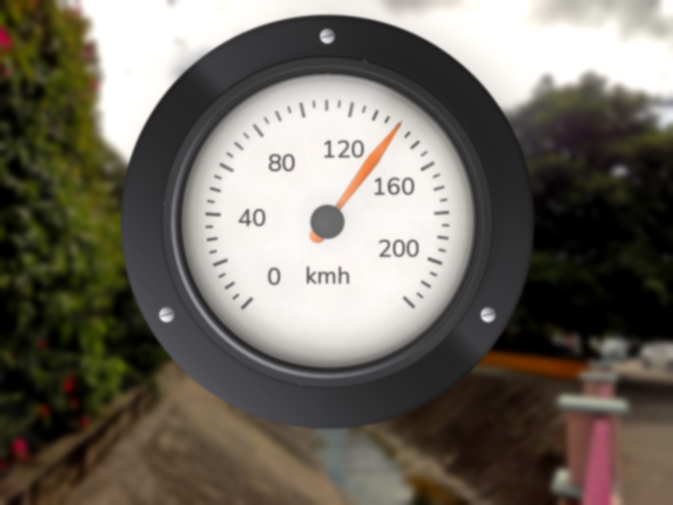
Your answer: 140 km/h
